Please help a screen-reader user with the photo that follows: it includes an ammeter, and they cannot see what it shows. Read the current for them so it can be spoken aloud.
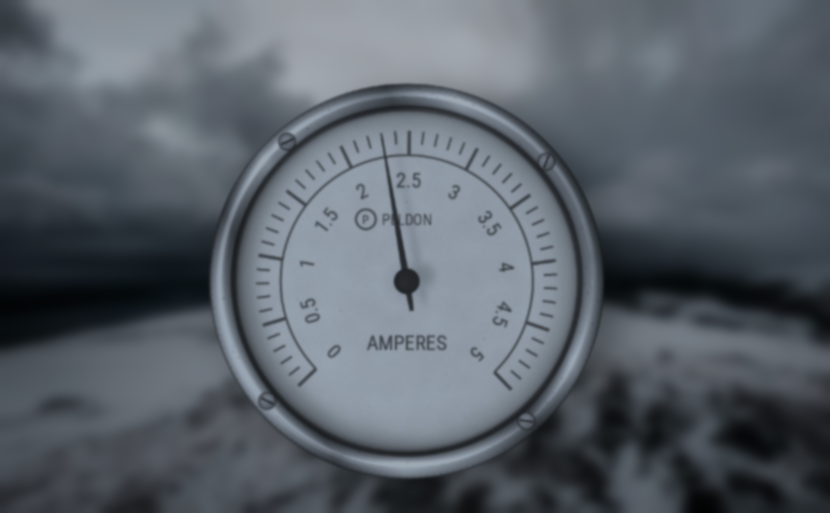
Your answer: 2.3 A
